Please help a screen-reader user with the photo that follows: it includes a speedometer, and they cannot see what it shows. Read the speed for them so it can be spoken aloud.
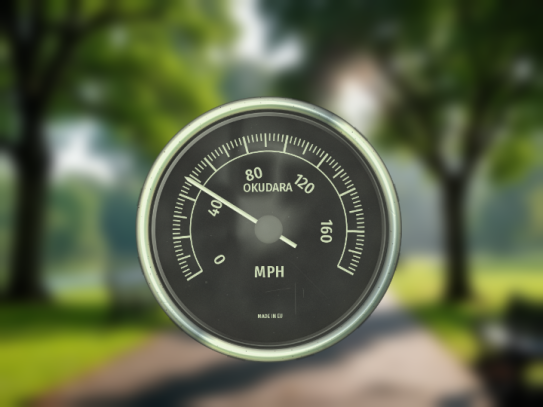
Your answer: 48 mph
